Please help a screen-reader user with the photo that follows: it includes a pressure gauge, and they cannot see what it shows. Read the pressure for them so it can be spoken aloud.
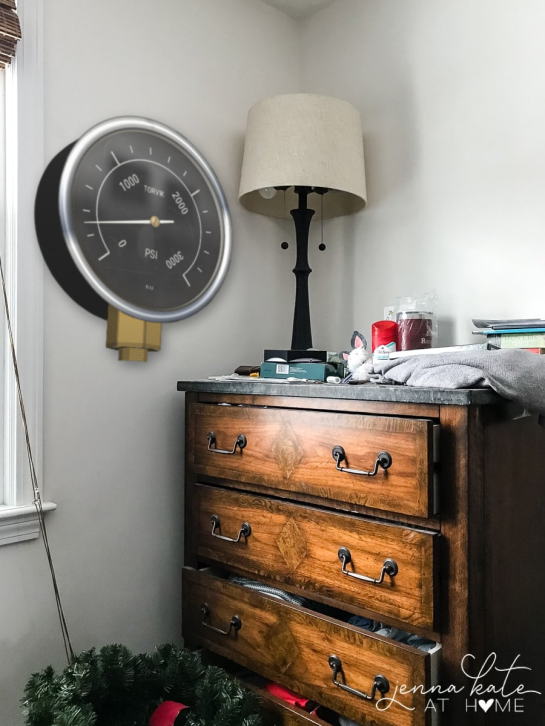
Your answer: 300 psi
